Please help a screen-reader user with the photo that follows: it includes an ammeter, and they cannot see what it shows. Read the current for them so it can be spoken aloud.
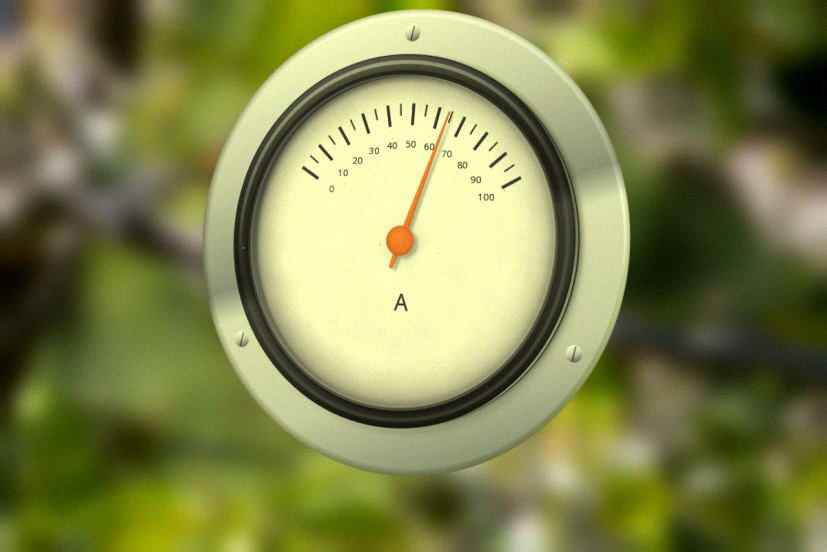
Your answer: 65 A
